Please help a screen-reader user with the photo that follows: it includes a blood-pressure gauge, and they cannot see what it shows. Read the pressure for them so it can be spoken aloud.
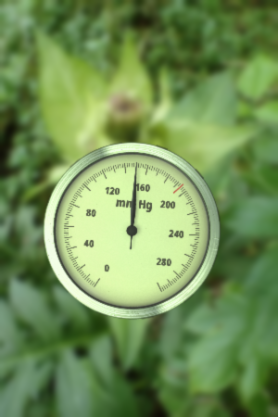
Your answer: 150 mmHg
